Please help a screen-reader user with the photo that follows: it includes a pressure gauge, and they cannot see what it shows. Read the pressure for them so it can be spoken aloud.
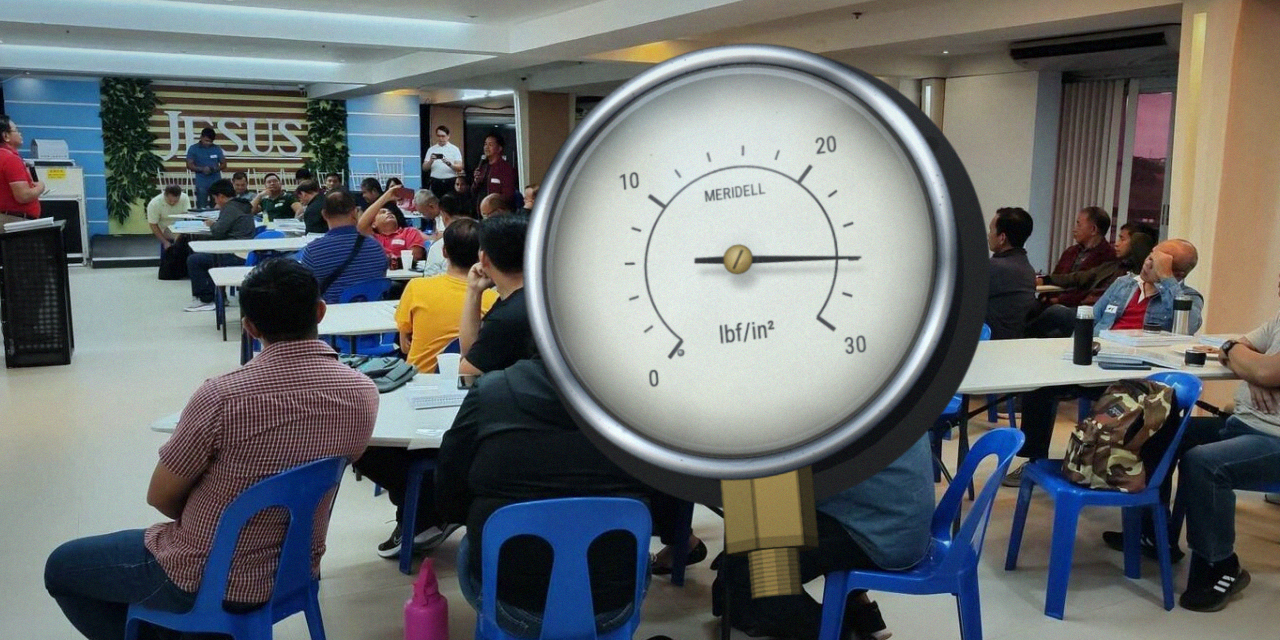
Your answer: 26 psi
